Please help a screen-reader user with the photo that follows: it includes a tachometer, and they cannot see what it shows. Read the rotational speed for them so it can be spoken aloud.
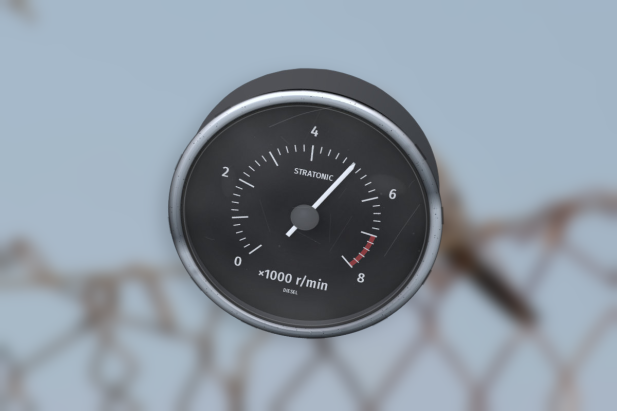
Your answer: 5000 rpm
